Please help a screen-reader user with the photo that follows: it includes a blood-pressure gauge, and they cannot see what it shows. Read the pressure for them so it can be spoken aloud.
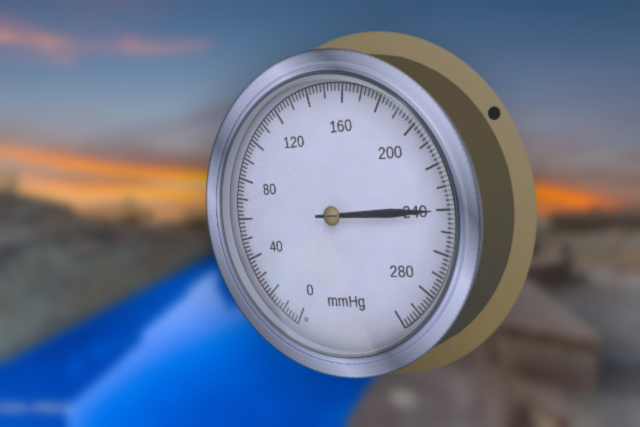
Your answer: 240 mmHg
